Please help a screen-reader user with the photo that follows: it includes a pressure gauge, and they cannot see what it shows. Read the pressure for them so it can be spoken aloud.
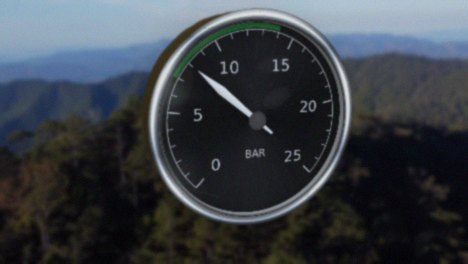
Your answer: 8 bar
